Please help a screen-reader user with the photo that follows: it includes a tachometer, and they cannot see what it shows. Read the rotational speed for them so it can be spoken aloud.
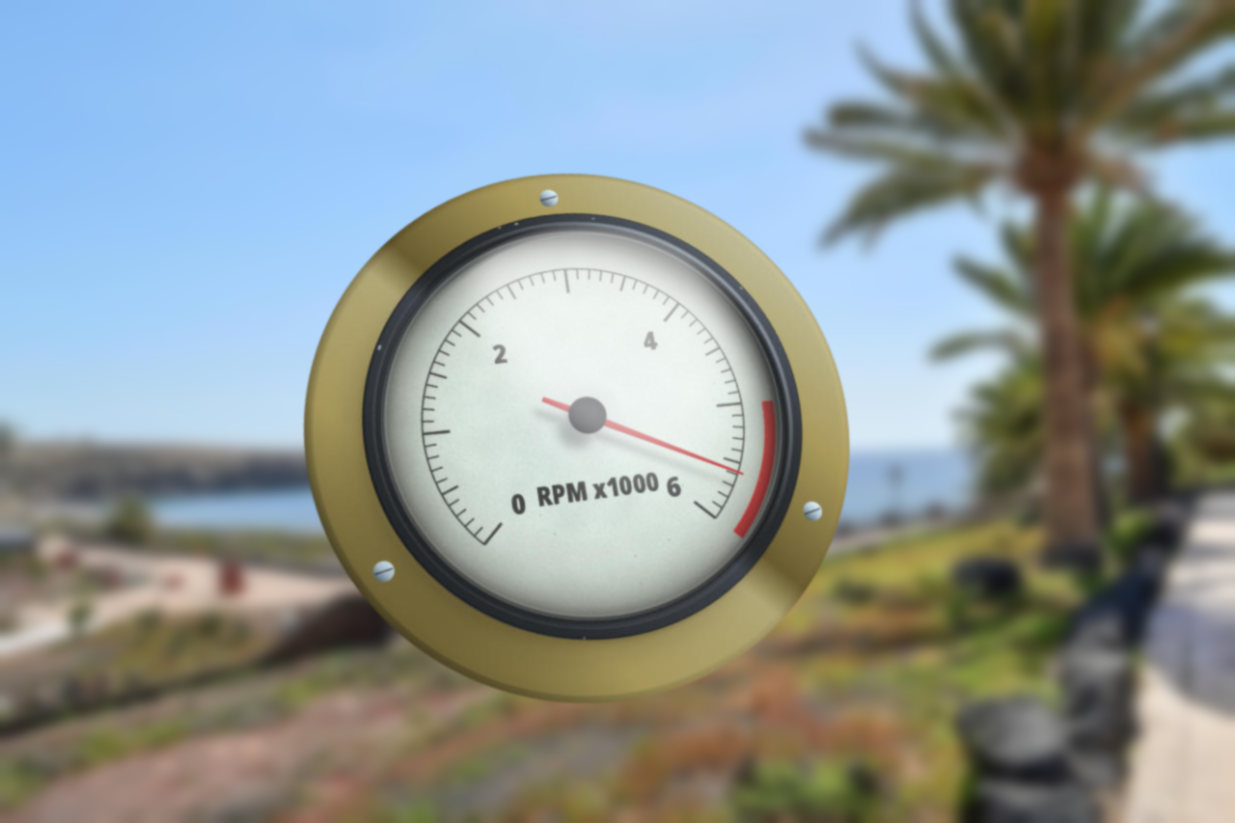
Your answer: 5600 rpm
